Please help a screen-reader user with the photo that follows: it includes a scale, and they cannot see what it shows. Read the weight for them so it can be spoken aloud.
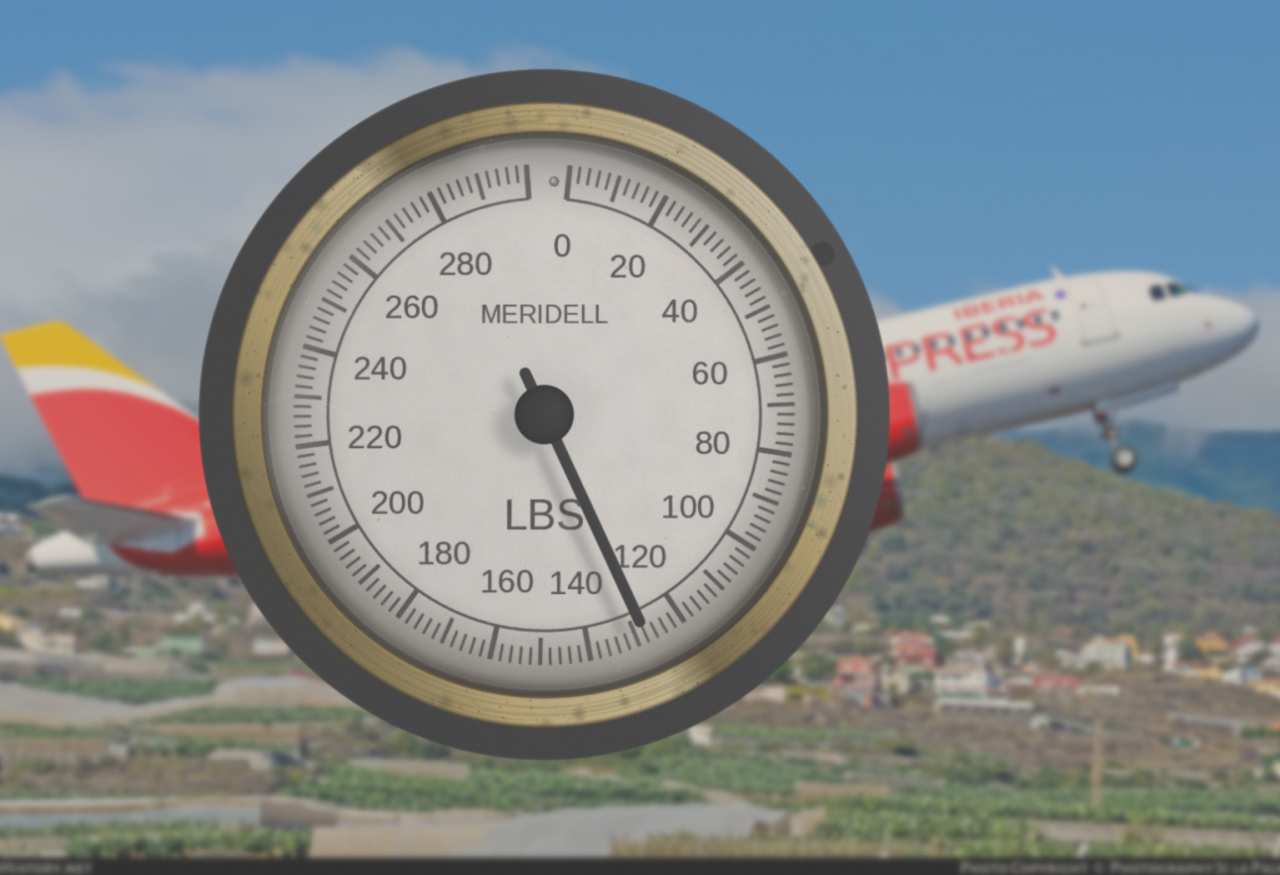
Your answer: 128 lb
